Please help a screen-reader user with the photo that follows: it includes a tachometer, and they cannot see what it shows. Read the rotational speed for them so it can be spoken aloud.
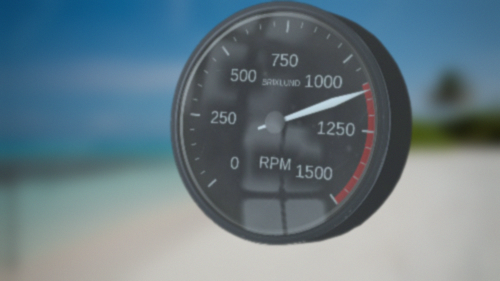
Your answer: 1125 rpm
